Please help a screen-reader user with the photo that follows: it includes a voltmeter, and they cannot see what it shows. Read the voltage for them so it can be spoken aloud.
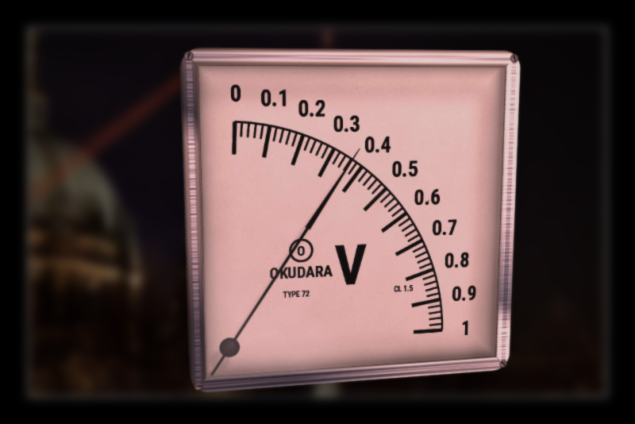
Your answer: 0.36 V
